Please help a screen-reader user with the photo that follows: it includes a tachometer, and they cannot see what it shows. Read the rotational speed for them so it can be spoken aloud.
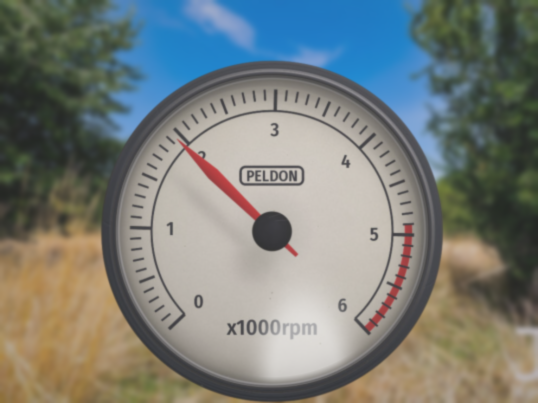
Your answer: 1950 rpm
